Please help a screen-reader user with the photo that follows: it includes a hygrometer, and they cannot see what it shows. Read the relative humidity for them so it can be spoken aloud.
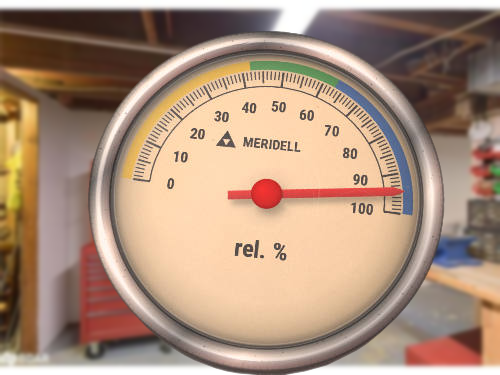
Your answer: 95 %
